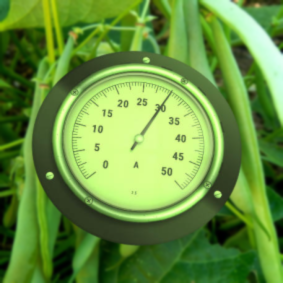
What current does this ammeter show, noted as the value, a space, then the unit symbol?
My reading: 30 A
